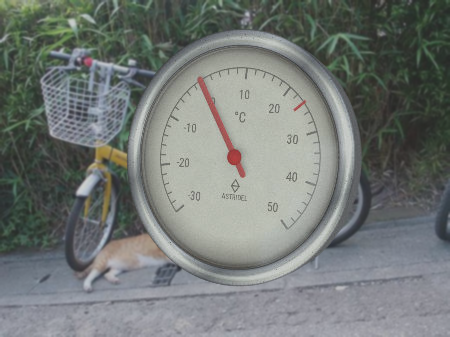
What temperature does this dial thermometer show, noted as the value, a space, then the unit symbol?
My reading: 0 °C
